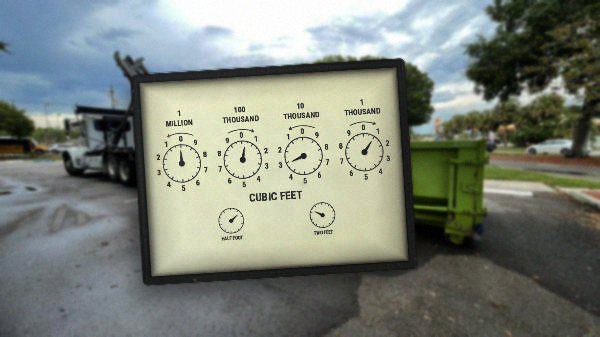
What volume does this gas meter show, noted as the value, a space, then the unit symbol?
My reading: 3100 ft³
